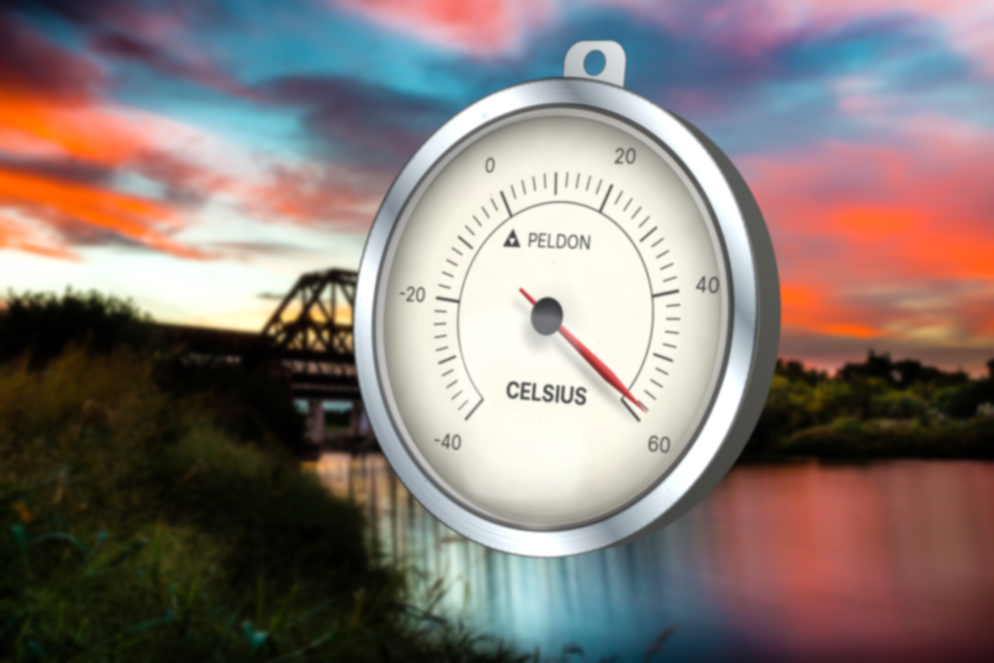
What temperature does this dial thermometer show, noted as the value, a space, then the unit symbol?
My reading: 58 °C
